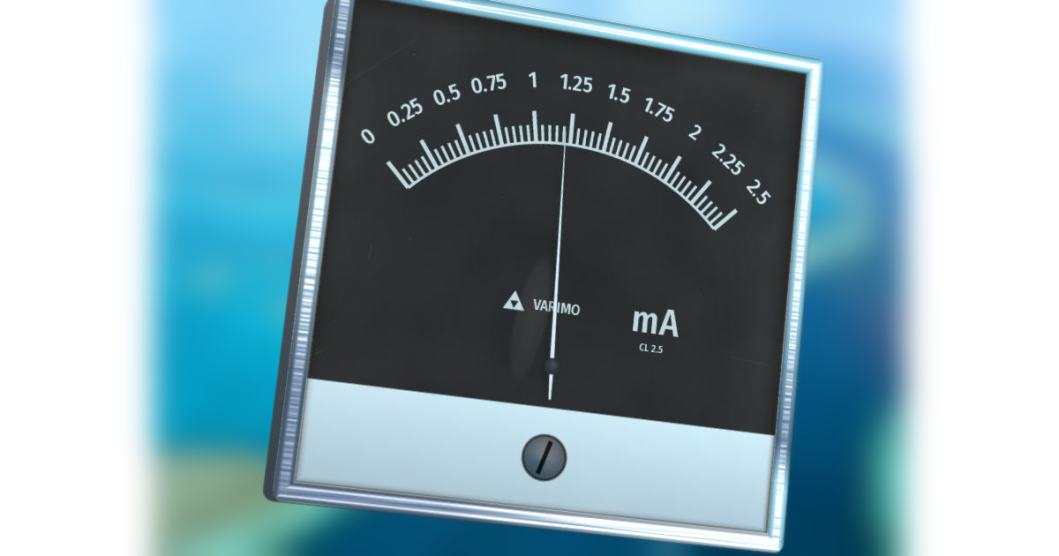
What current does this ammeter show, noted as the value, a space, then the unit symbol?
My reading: 1.2 mA
